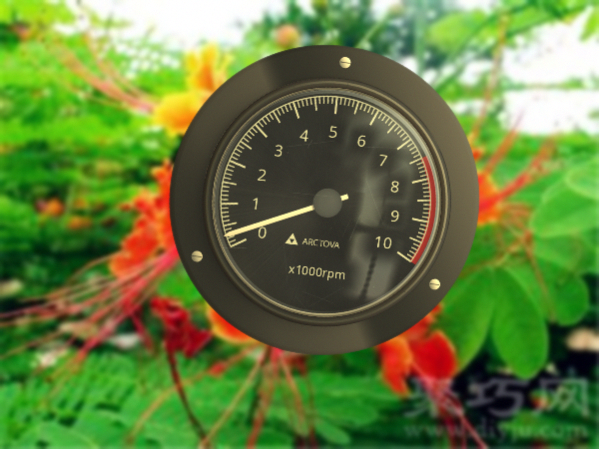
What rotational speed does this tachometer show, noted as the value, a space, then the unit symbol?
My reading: 300 rpm
